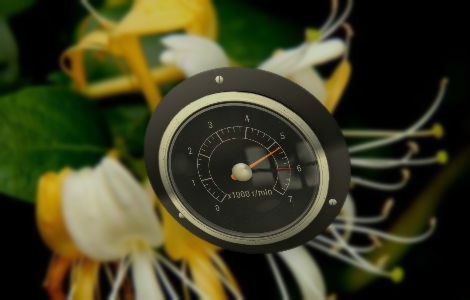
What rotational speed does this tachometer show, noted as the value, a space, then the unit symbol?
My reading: 5200 rpm
